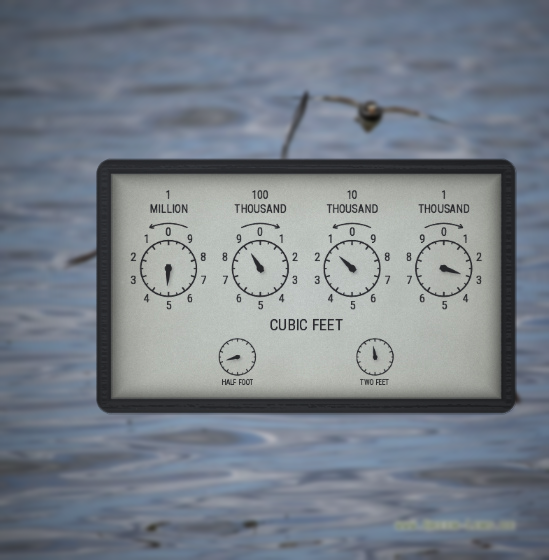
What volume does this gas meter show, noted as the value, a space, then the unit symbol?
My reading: 491300 ft³
